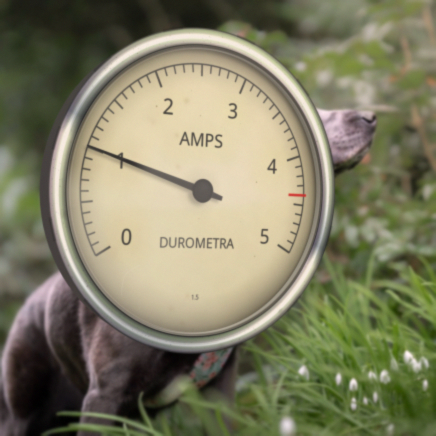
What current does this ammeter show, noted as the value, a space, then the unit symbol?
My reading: 1 A
